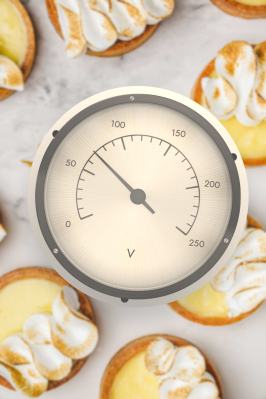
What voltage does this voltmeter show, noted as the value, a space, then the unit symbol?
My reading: 70 V
